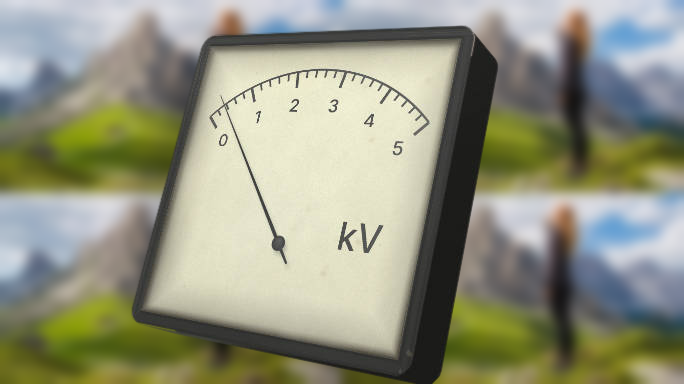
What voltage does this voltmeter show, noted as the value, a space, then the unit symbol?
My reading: 0.4 kV
